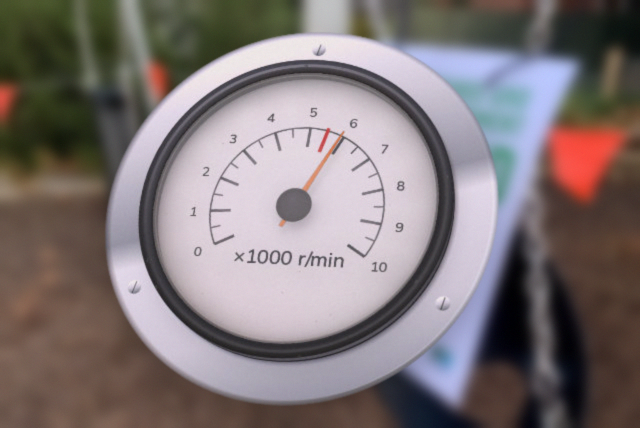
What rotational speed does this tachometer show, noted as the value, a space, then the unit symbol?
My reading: 6000 rpm
